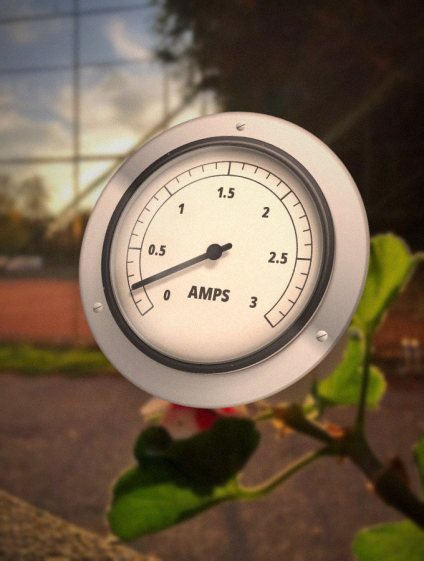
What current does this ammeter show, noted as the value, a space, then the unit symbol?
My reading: 0.2 A
